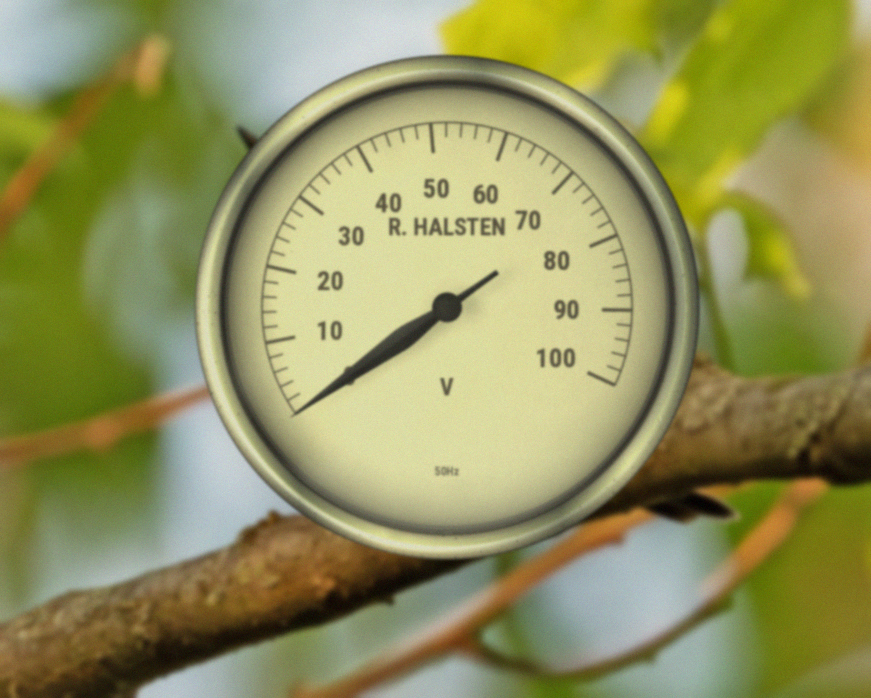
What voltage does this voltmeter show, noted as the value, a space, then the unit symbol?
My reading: 0 V
